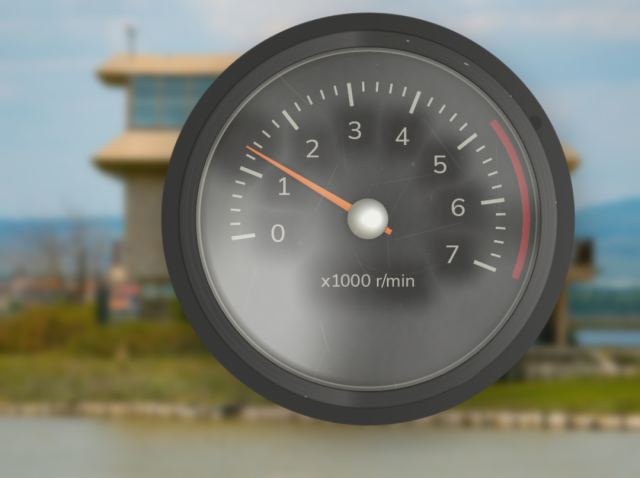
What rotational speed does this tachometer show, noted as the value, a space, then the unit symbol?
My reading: 1300 rpm
